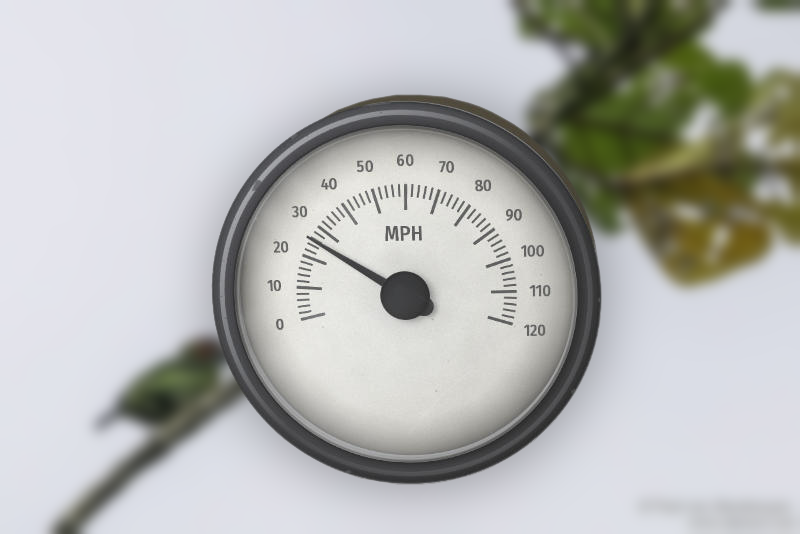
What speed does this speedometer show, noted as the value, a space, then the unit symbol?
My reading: 26 mph
